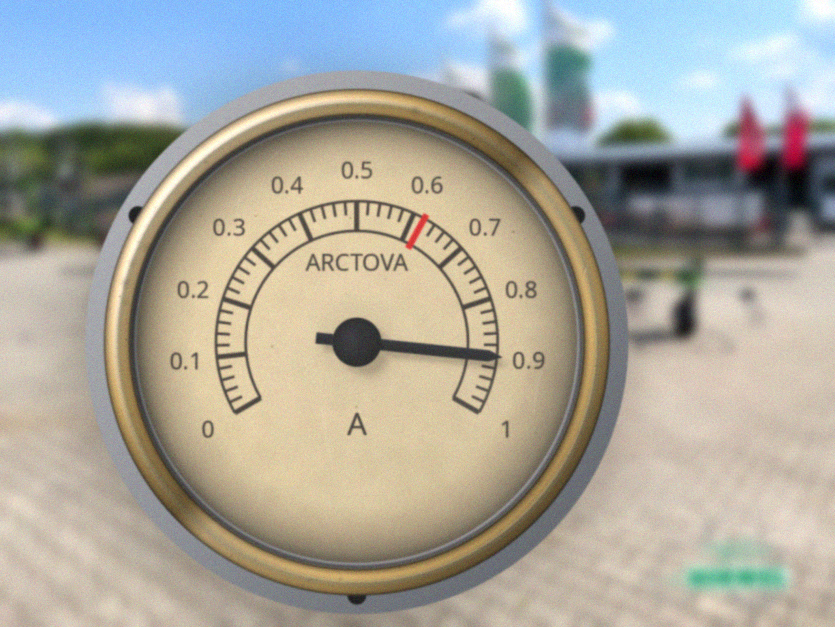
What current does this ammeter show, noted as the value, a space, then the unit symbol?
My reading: 0.9 A
